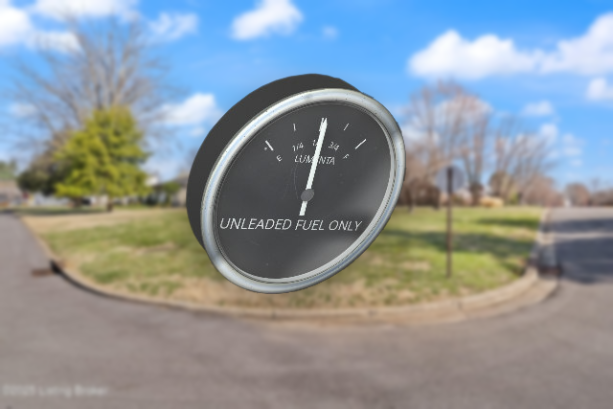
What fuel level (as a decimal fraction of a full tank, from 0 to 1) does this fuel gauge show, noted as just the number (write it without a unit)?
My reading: 0.5
